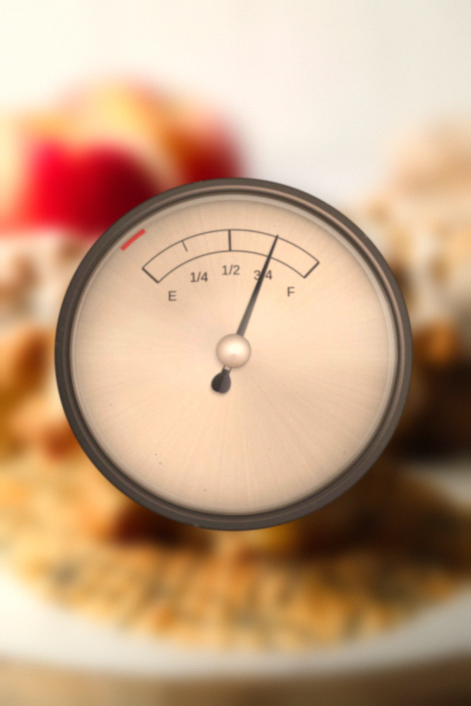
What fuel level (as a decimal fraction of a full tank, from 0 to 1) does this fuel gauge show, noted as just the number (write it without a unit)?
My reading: 0.75
